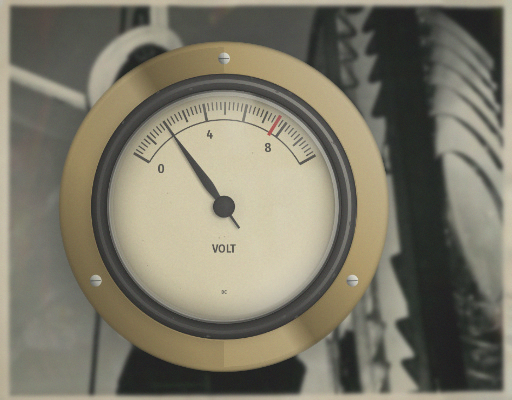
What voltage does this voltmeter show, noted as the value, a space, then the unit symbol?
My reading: 2 V
